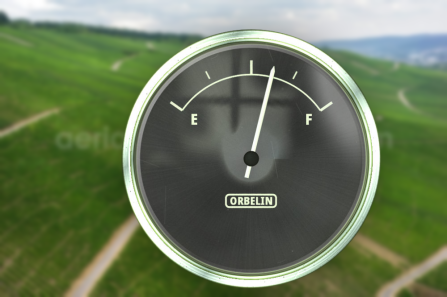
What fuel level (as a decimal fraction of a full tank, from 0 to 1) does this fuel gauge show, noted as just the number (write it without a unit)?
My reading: 0.625
